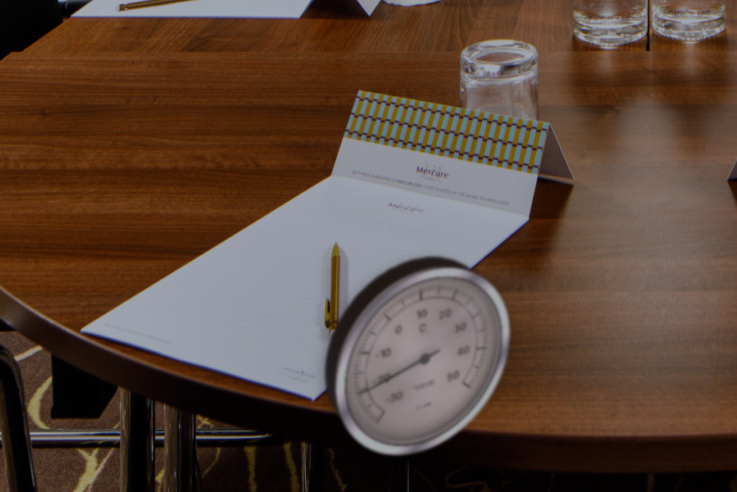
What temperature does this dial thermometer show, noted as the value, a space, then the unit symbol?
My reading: -20 °C
